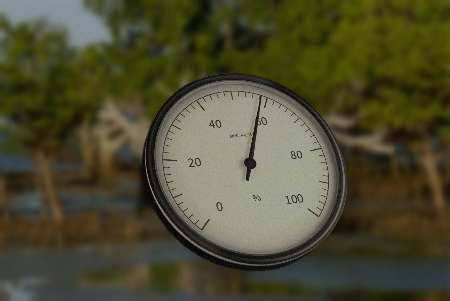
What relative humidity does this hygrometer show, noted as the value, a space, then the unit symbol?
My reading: 58 %
